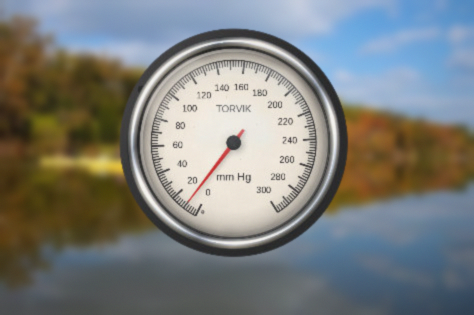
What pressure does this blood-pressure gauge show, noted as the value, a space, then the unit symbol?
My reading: 10 mmHg
